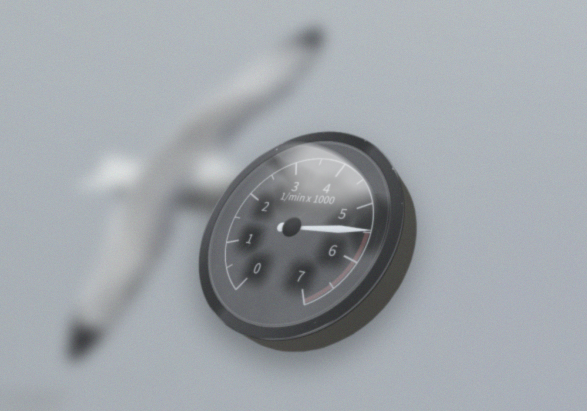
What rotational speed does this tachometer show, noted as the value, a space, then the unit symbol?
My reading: 5500 rpm
